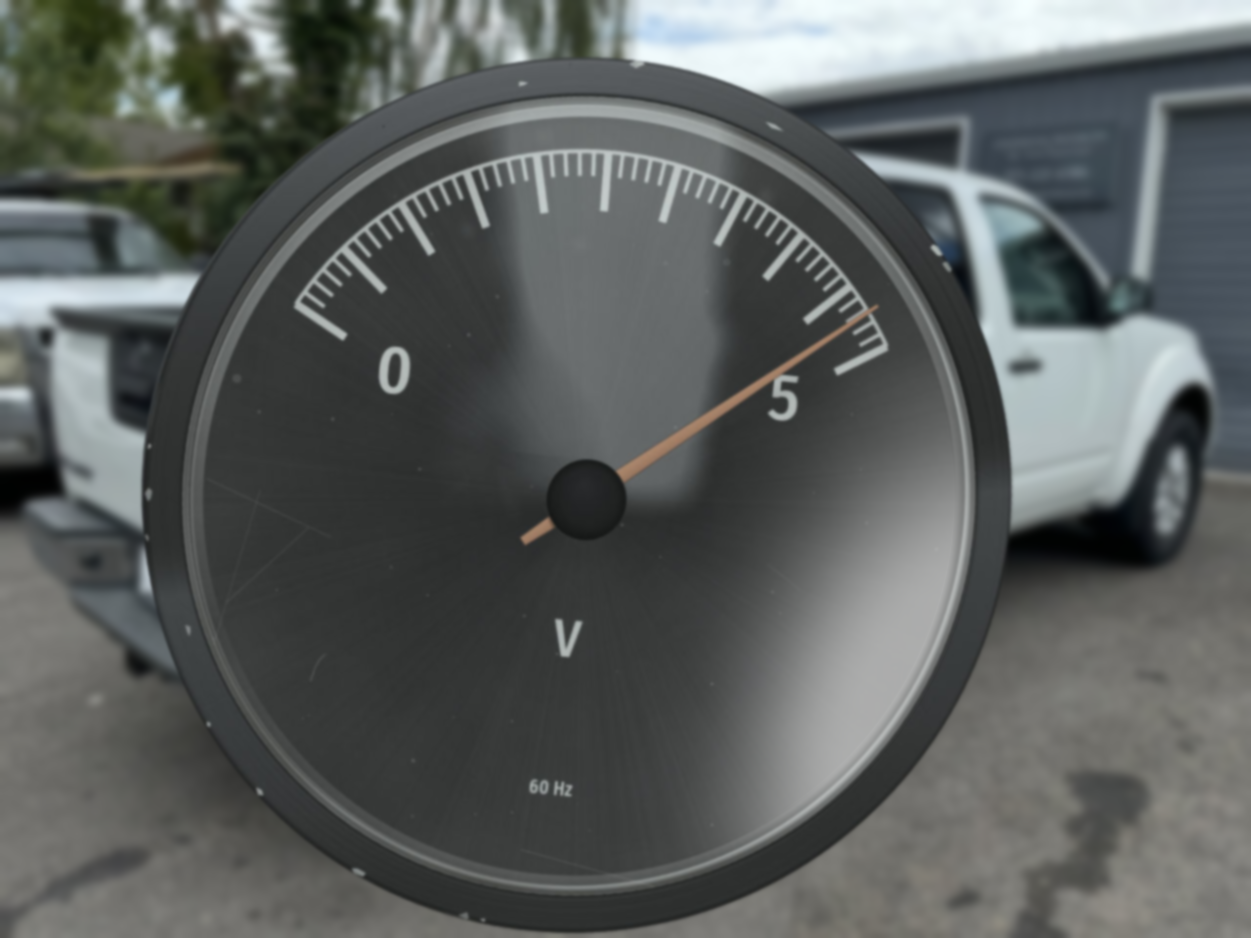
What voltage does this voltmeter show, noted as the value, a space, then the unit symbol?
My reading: 4.7 V
